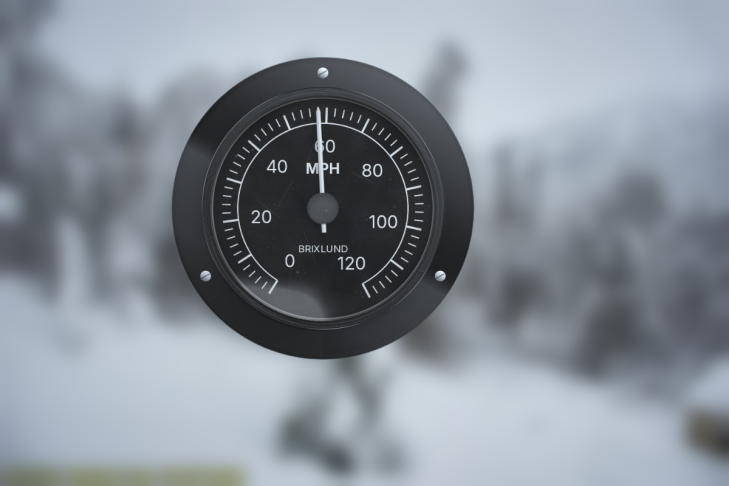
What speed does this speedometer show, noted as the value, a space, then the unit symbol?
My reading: 58 mph
